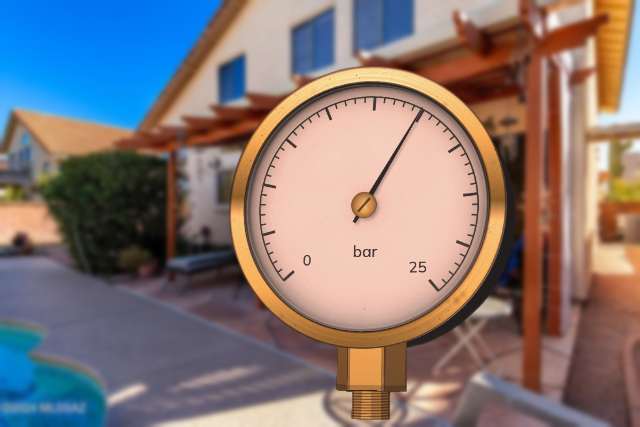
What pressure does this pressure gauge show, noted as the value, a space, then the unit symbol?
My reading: 15 bar
